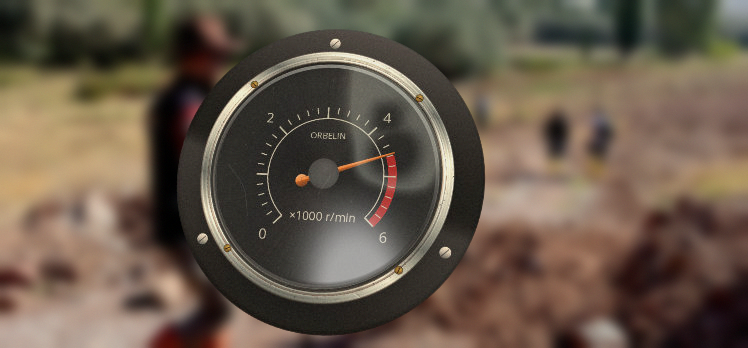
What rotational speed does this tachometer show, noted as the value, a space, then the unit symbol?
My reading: 4600 rpm
